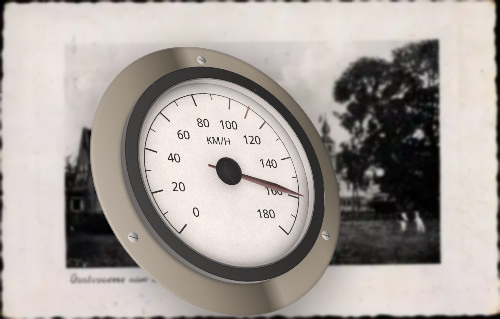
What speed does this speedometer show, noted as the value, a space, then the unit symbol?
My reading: 160 km/h
